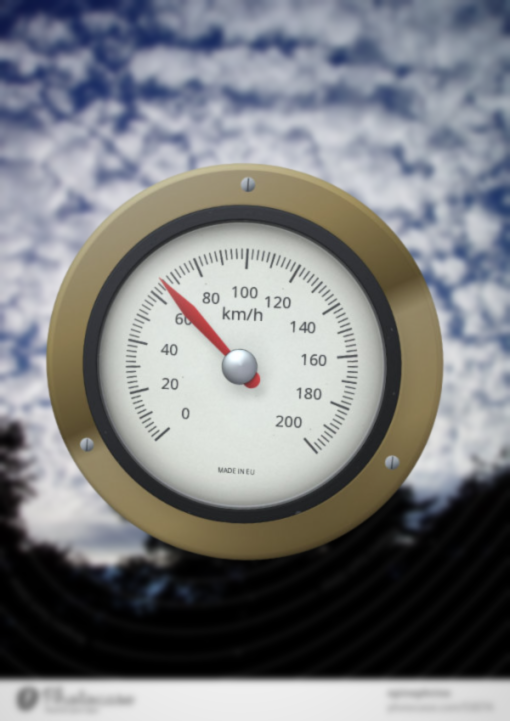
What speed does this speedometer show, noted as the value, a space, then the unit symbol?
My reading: 66 km/h
